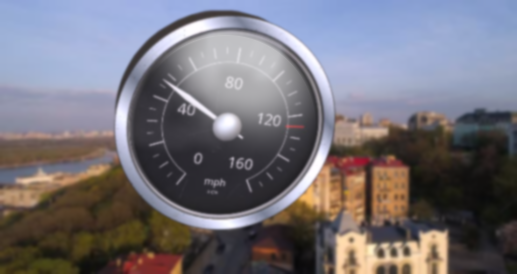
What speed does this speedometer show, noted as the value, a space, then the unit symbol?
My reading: 47.5 mph
